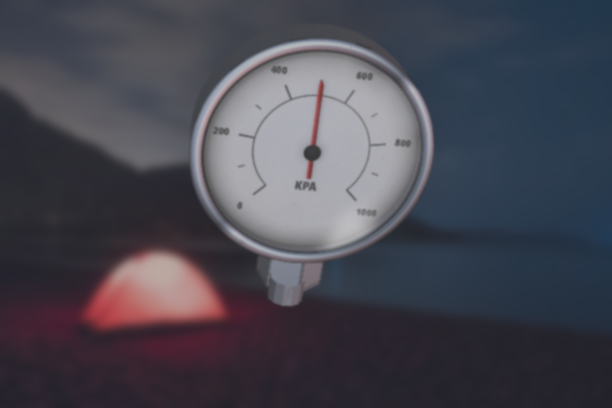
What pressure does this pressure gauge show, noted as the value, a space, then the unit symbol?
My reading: 500 kPa
